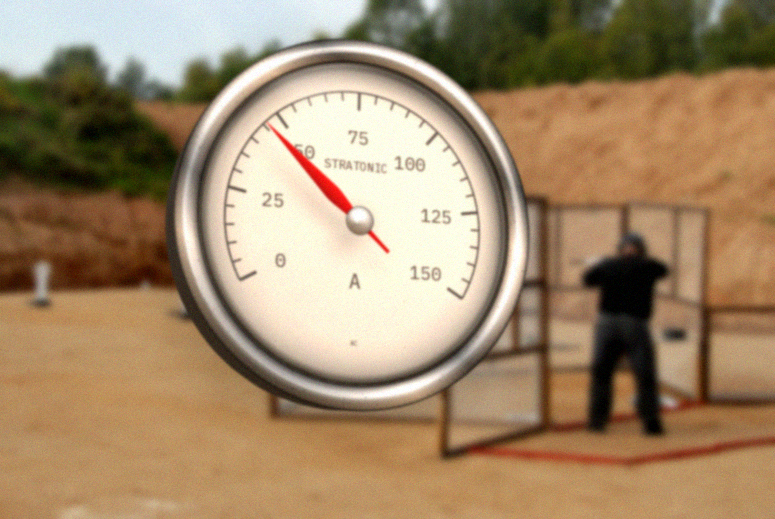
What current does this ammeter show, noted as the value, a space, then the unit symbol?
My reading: 45 A
